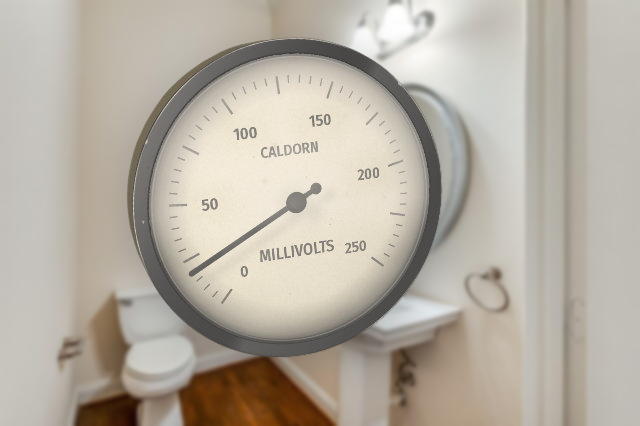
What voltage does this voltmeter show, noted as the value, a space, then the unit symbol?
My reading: 20 mV
